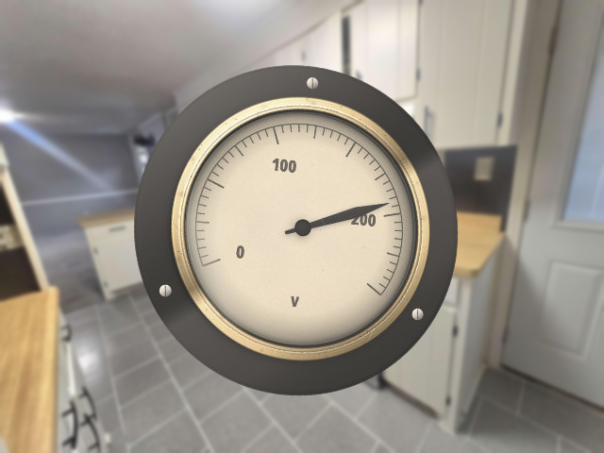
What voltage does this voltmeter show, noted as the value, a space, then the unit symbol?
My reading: 192.5 V
